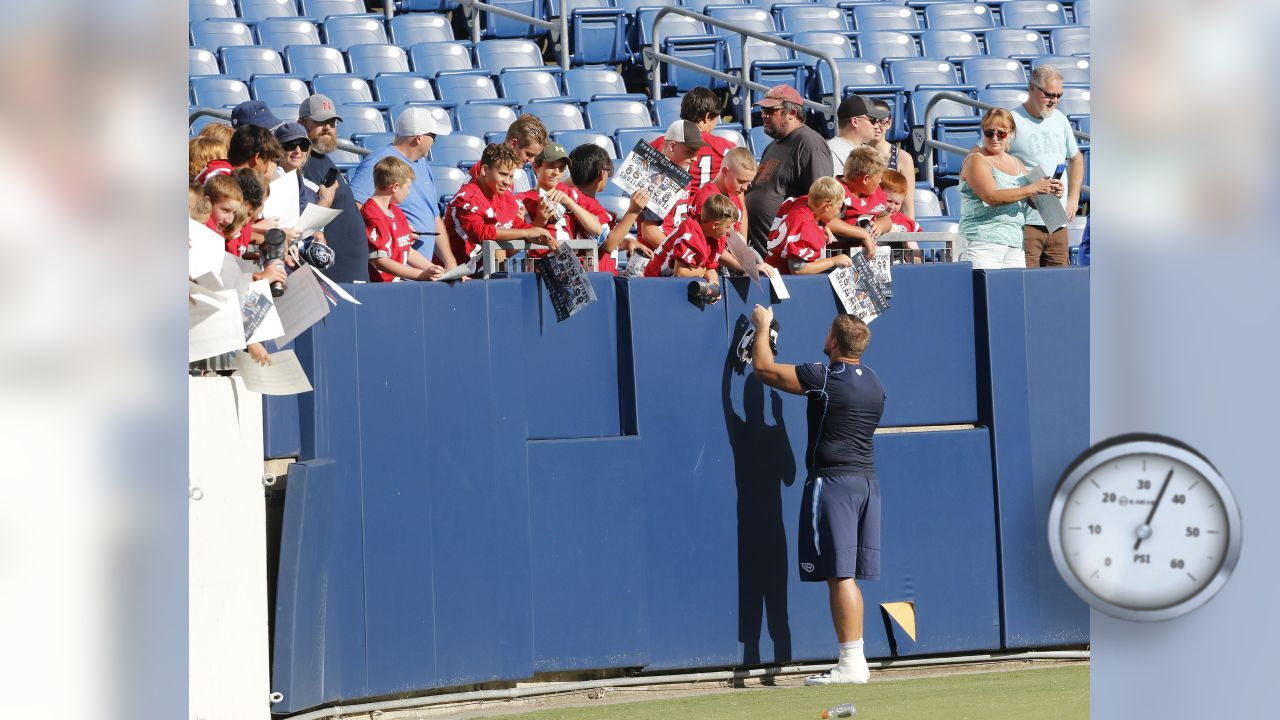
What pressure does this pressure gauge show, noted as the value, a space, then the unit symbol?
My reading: 35 psi
